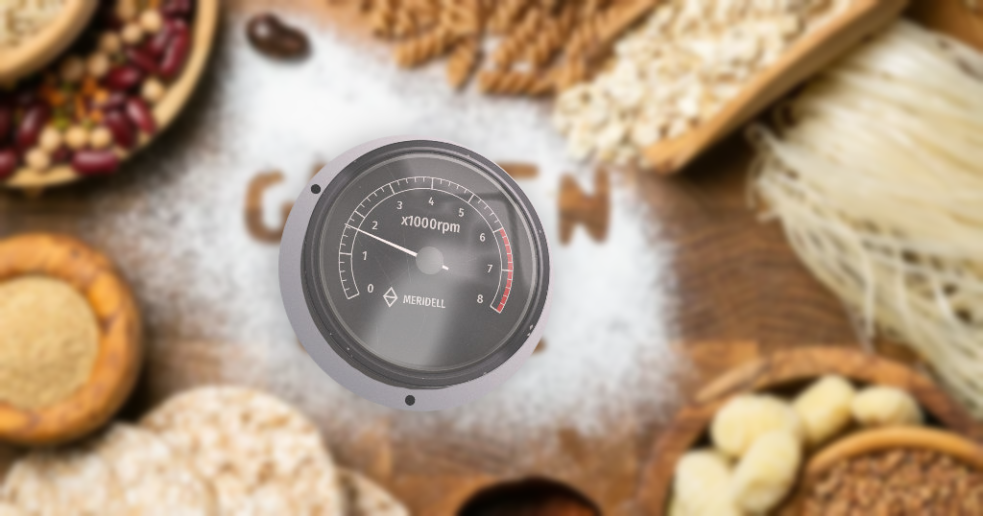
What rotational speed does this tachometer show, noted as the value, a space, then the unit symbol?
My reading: 1600 rpm
